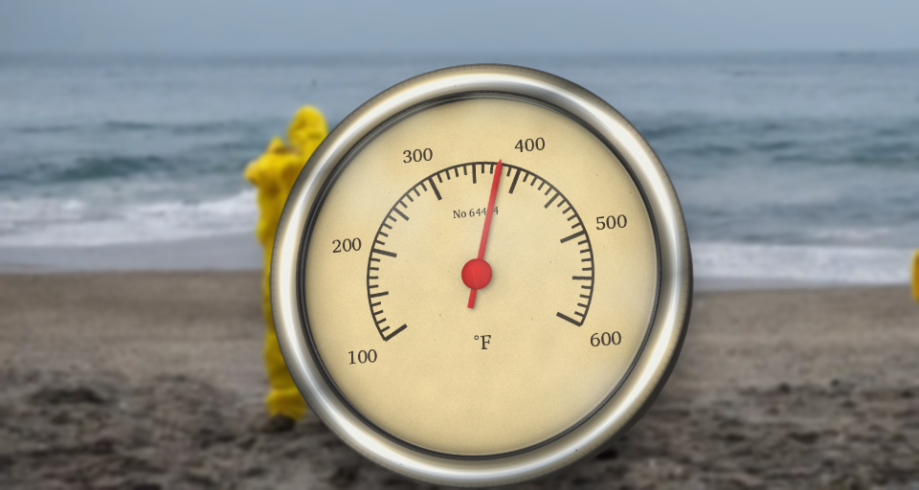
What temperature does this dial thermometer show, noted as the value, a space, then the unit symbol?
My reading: 380 °F
